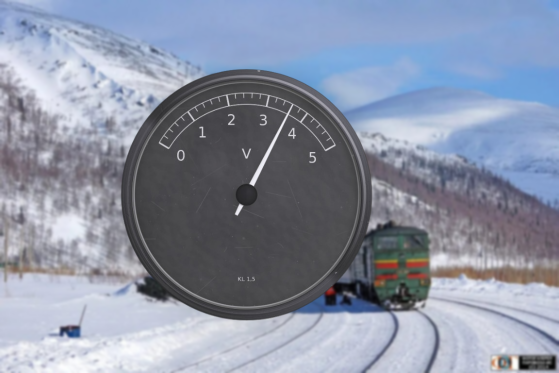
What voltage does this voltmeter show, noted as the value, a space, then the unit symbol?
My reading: 3.6 V
